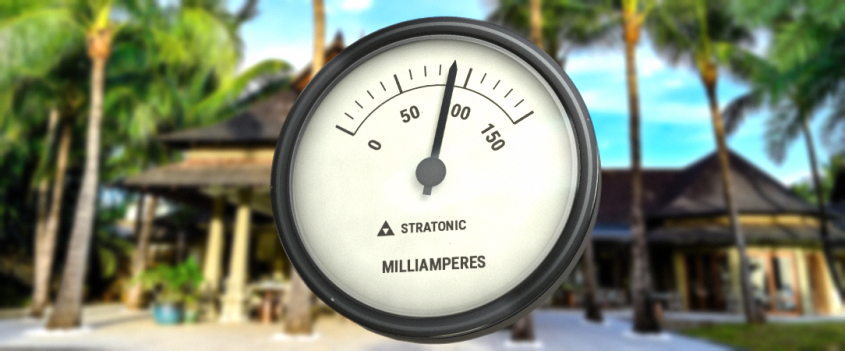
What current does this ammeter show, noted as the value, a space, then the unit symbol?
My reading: 90 mA
